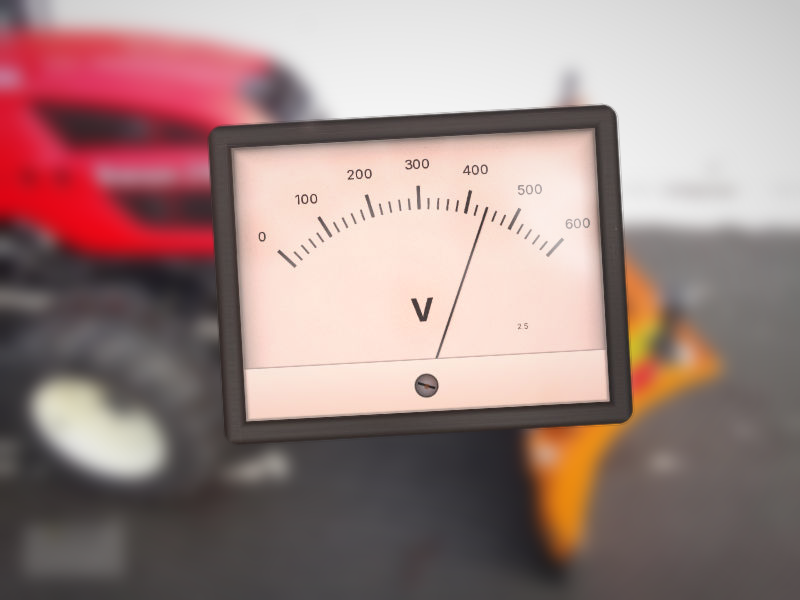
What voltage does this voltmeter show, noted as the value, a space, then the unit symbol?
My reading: 440 V
